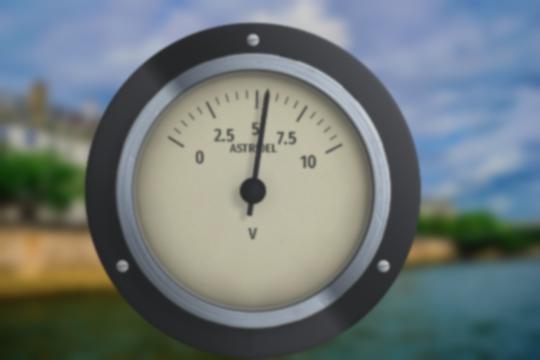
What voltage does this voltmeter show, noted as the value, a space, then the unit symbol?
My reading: 5.5 V
